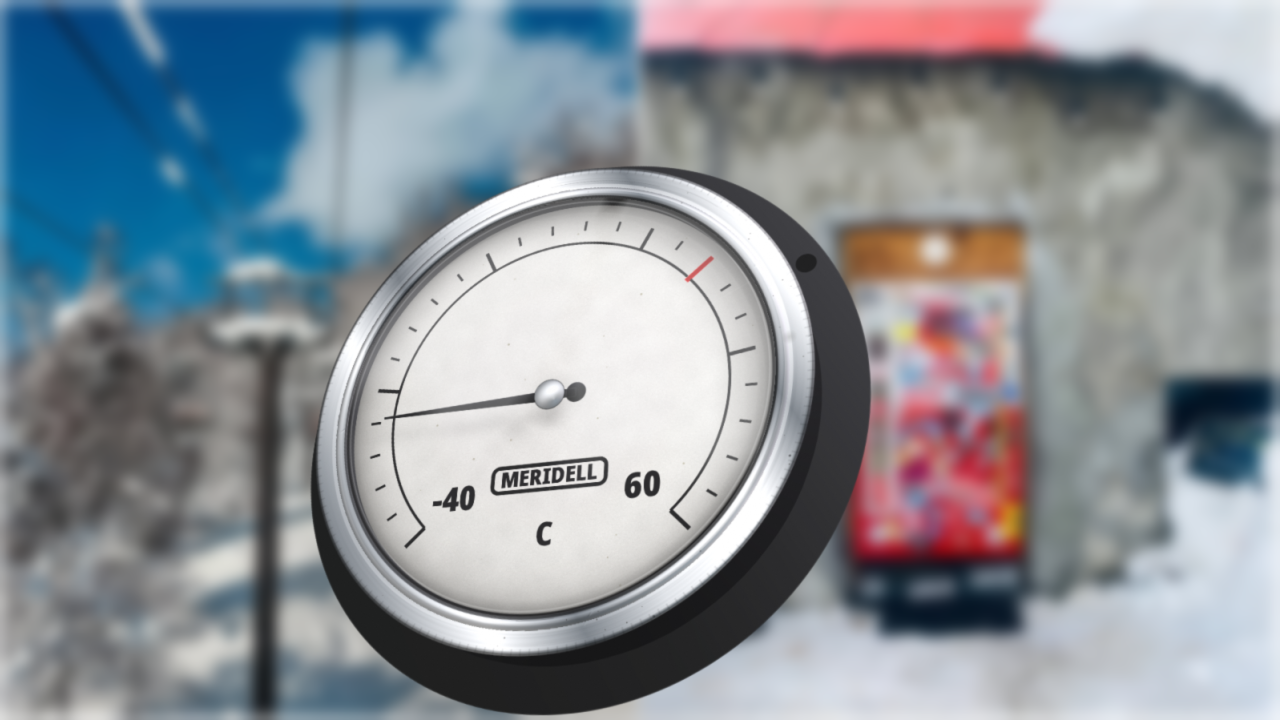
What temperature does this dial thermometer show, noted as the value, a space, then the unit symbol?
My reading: -24 °C
